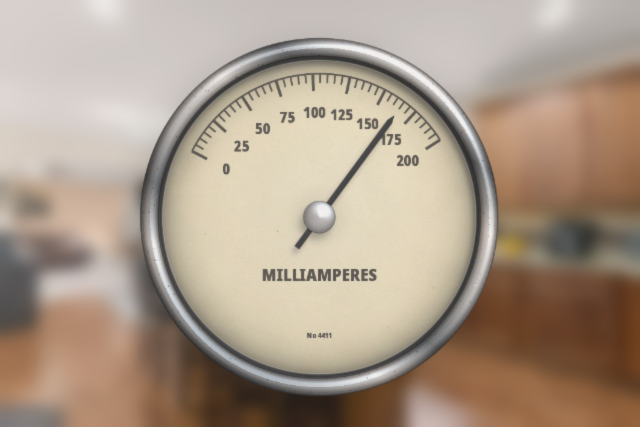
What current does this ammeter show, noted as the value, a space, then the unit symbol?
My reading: 165 mA
